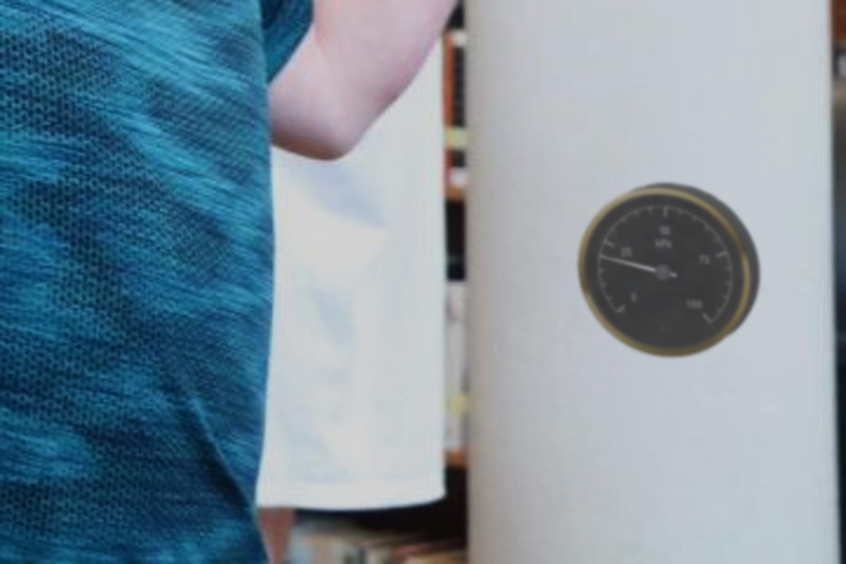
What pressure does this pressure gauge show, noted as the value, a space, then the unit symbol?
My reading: 20 kPa
